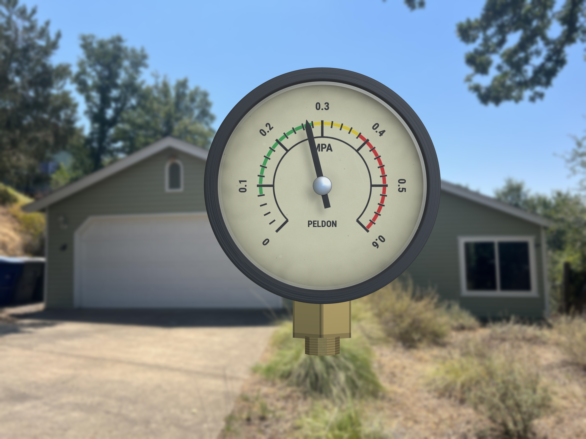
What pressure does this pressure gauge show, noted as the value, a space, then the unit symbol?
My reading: 0.27 MPa
